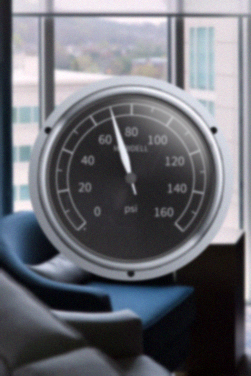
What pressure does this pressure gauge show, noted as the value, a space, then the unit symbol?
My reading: 70 psi
